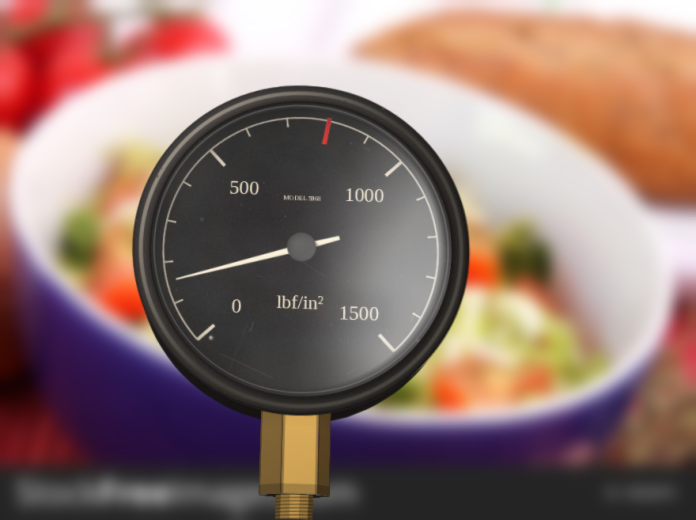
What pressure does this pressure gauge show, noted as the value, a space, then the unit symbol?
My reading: 150 psi
